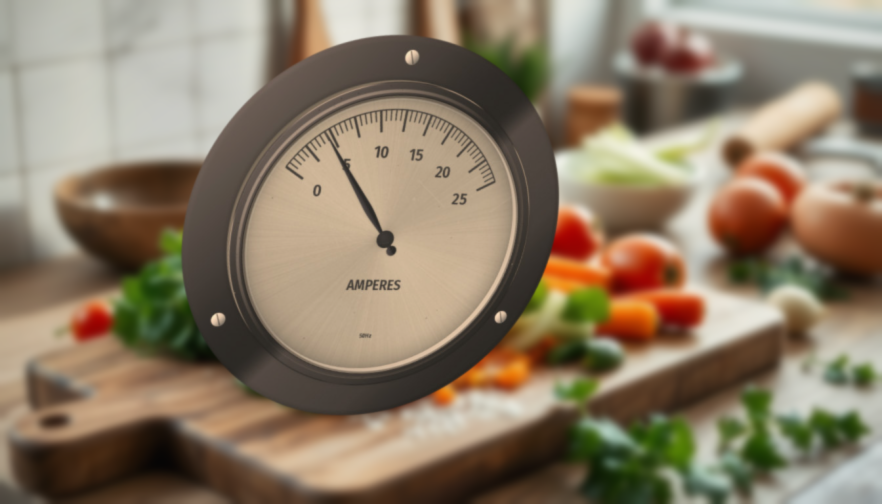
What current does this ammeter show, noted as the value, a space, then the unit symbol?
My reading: 4.5 A
